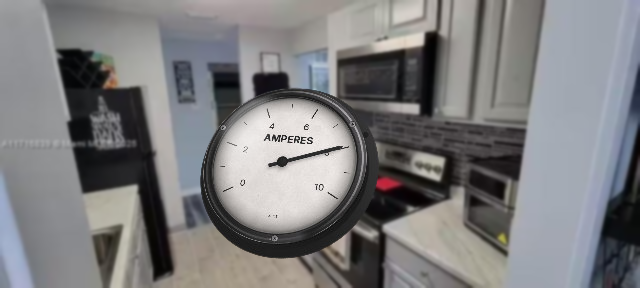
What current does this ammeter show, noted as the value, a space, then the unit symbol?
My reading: 8 A
